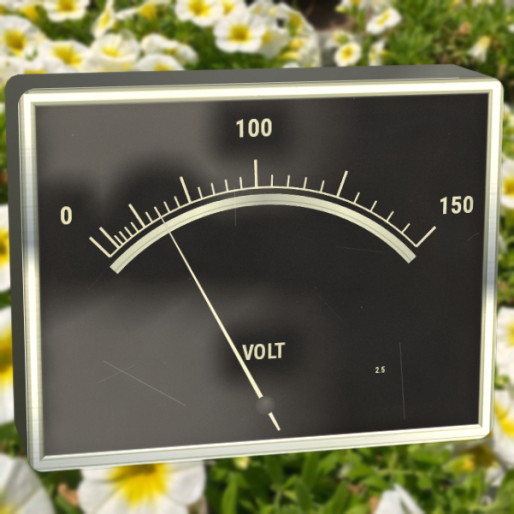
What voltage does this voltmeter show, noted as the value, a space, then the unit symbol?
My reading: 60 V
